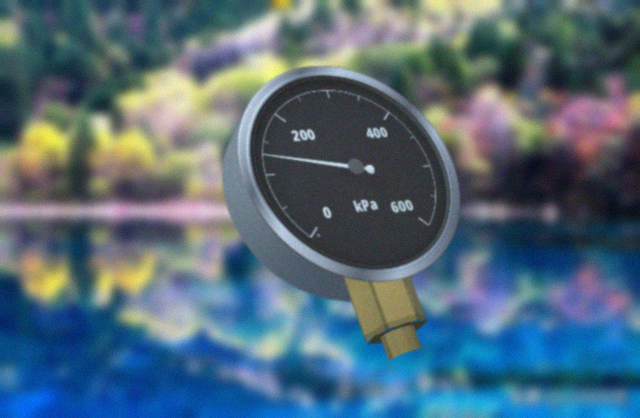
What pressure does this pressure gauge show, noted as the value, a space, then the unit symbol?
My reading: 125 kPa
